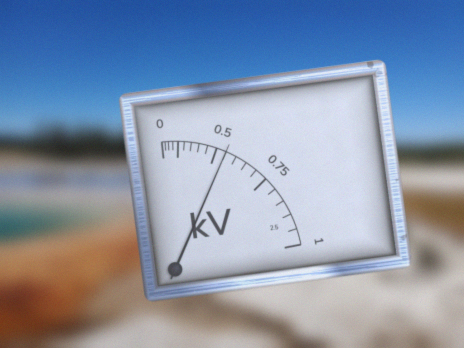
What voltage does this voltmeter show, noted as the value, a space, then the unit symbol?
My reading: 0.55 kV
